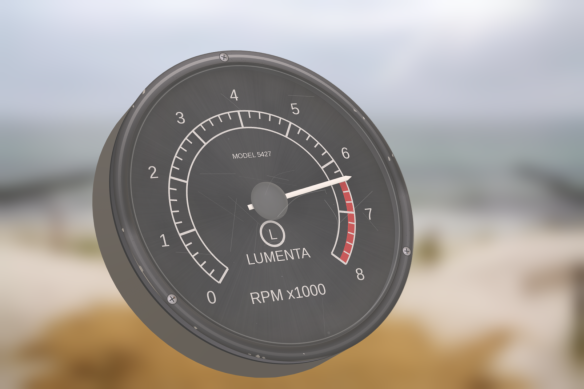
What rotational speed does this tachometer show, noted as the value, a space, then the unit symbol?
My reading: 6400 rpm
